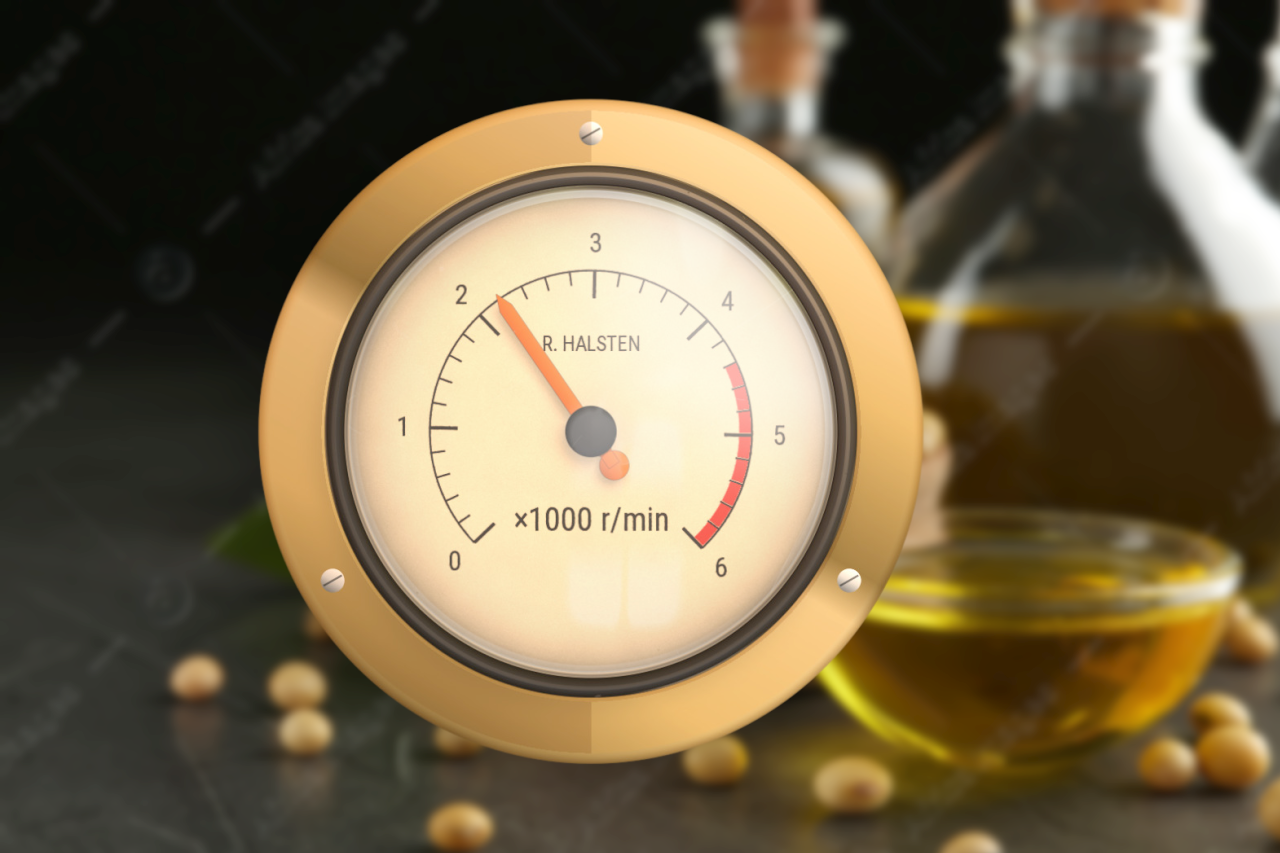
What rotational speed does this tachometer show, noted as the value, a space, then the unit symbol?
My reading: 2200 rpm
